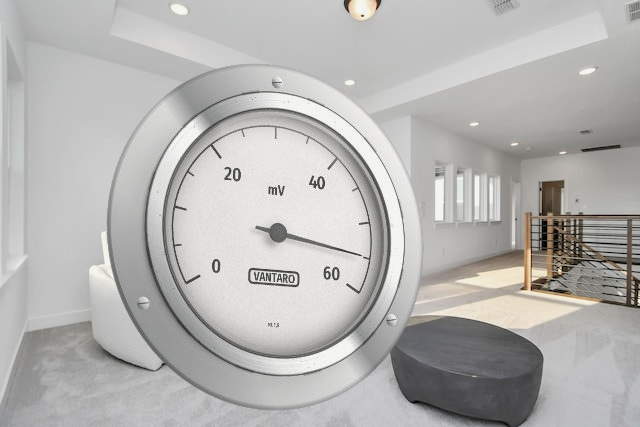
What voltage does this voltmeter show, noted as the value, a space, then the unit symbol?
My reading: 55 mV
